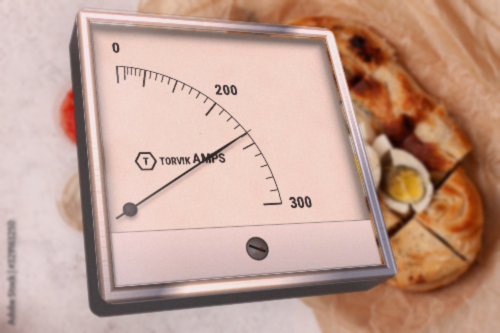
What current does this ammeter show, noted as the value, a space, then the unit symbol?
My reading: 240 A
